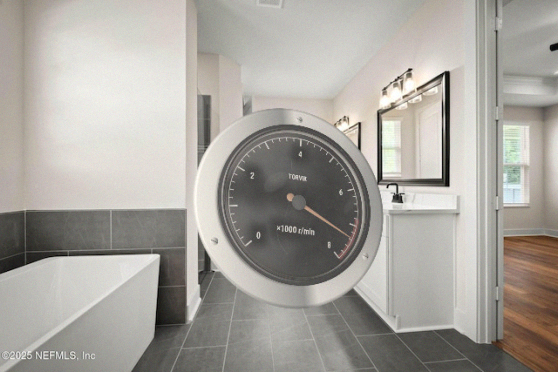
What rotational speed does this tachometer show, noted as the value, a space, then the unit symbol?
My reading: 7400 rpm
